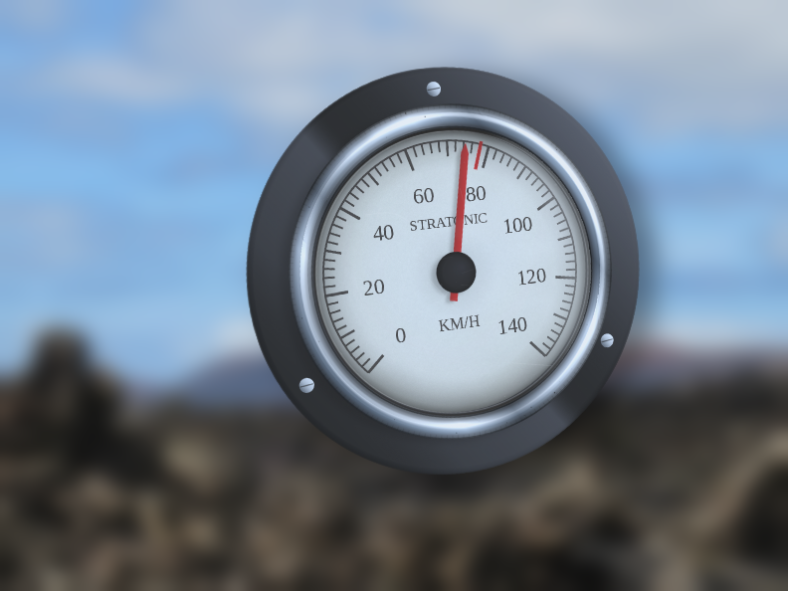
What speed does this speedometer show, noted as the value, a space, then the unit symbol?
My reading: 74 km/h
